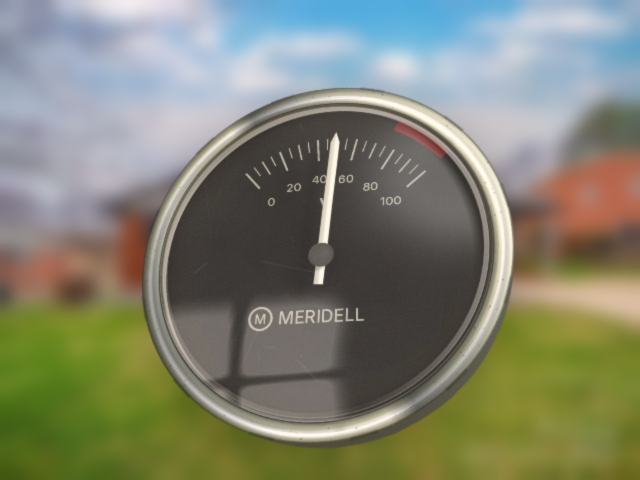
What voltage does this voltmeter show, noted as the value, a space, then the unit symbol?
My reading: 50 V
